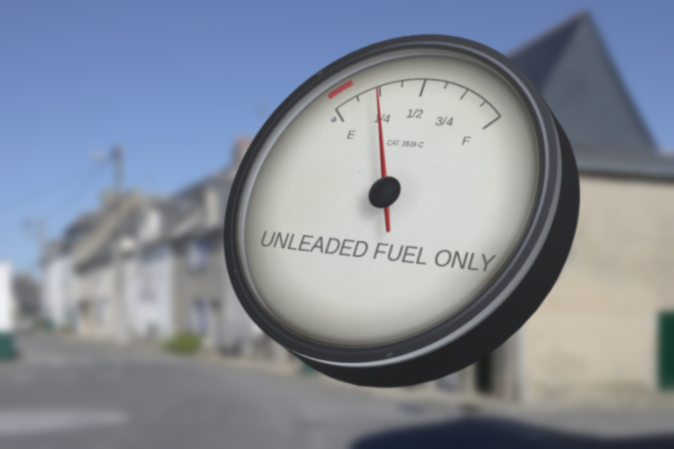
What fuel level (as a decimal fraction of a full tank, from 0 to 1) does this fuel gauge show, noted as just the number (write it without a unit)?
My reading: 0.25
